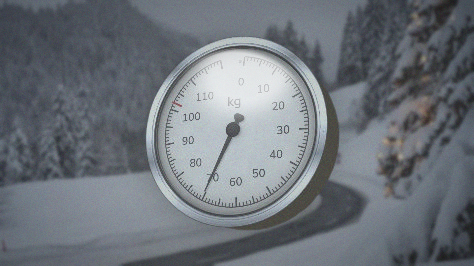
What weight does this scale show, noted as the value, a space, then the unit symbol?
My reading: 70 kg
